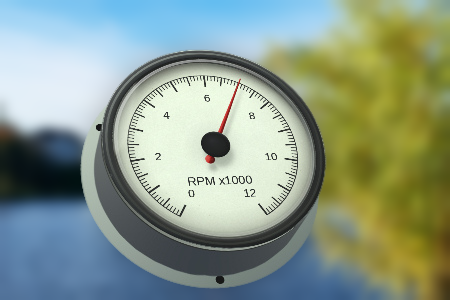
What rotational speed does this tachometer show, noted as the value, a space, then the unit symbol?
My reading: 7000 rpm
